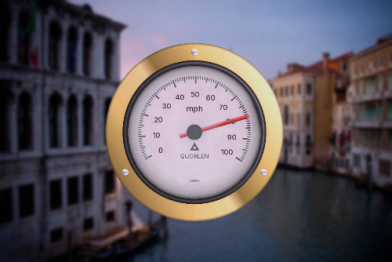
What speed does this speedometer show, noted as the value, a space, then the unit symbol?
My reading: 80 mph
